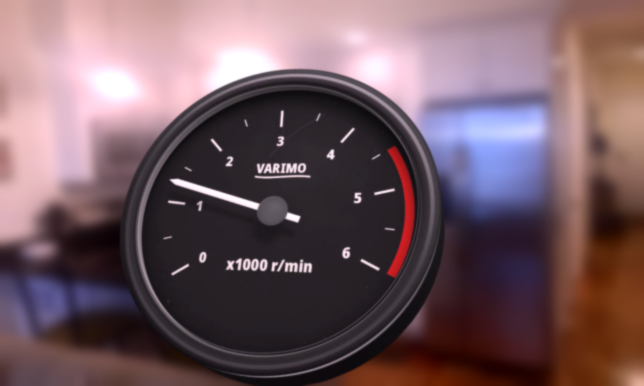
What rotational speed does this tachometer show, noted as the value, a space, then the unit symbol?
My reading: 1250 rpm
